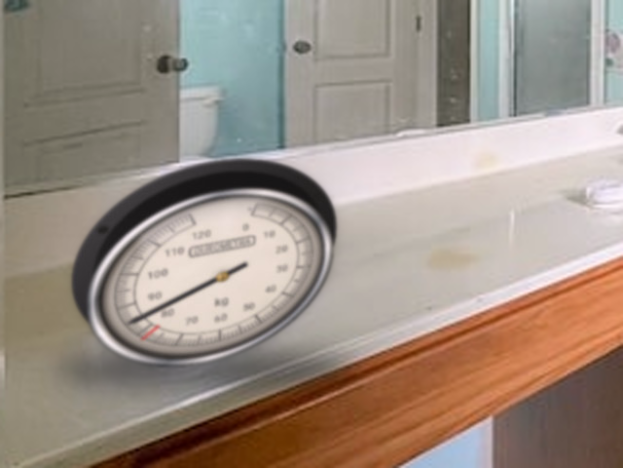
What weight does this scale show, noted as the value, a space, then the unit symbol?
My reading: 85 kg
